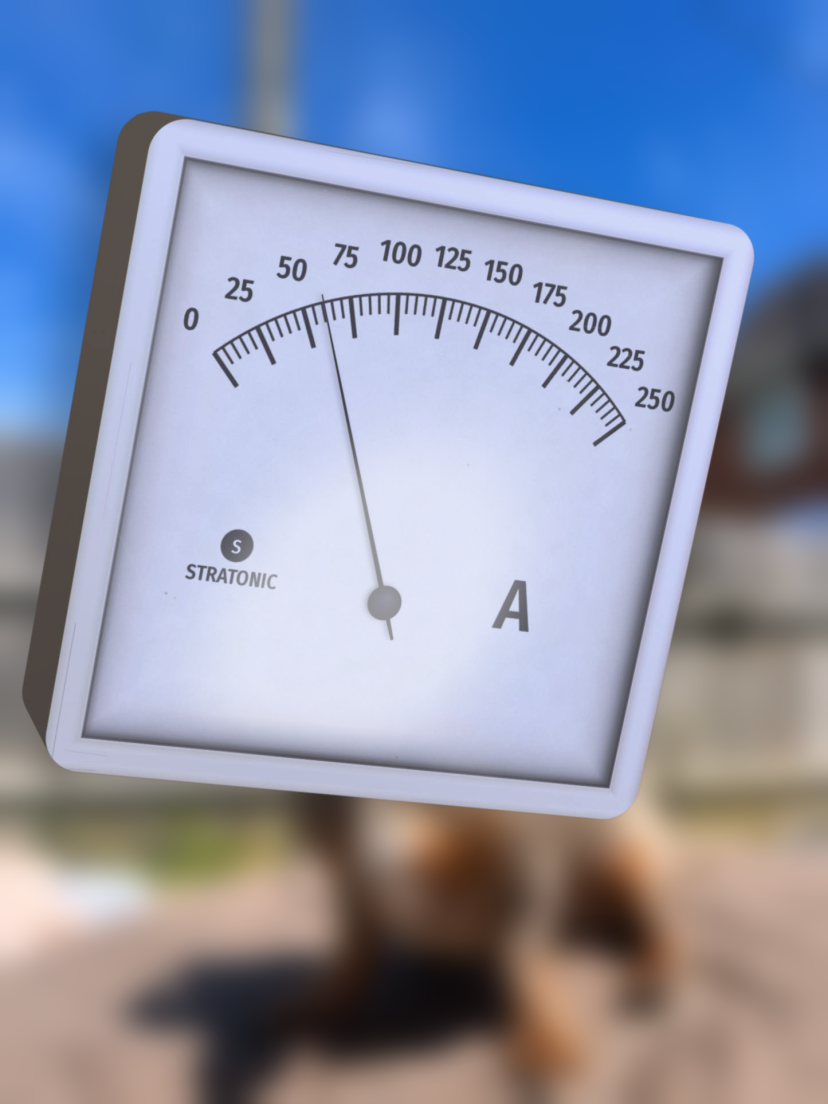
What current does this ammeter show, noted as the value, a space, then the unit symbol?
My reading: 60 A
